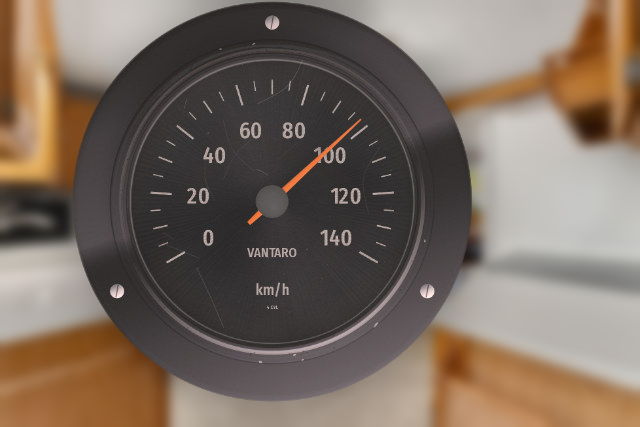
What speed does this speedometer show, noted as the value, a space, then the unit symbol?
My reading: 97.5 km/h
